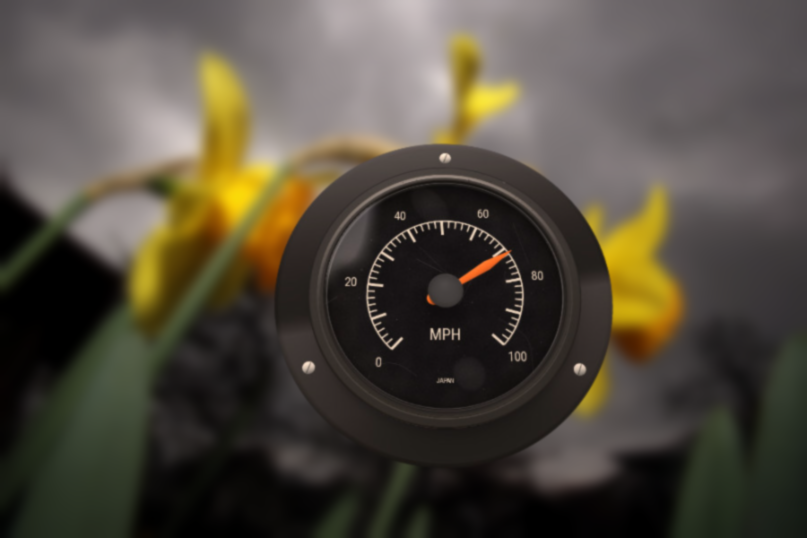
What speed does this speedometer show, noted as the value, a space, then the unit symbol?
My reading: 72 mph
